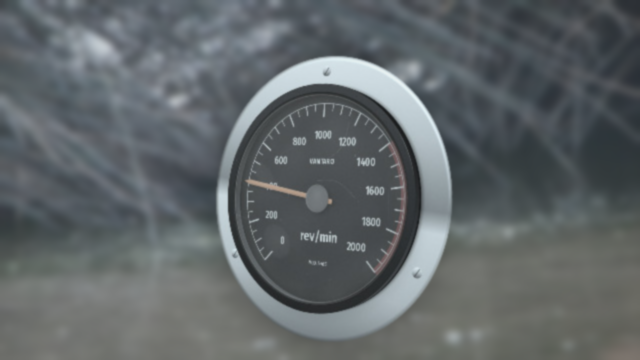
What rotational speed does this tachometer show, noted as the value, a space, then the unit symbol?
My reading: 400 rpm
